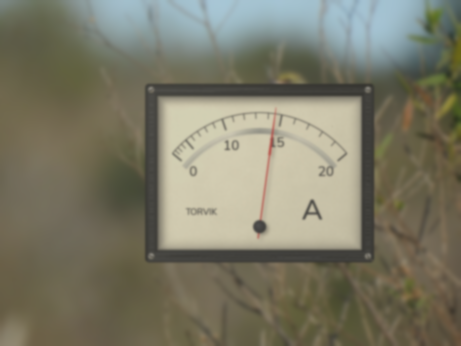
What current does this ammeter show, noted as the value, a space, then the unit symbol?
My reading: 14.5 A
